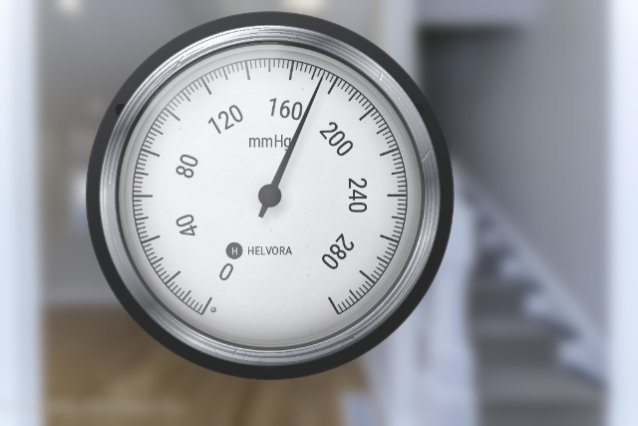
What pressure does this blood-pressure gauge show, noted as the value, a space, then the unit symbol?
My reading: 174 mmHg
